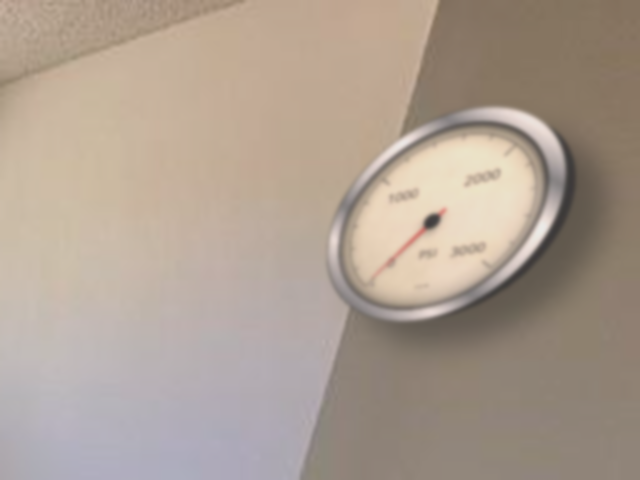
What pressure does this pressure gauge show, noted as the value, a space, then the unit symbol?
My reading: 0 psi
